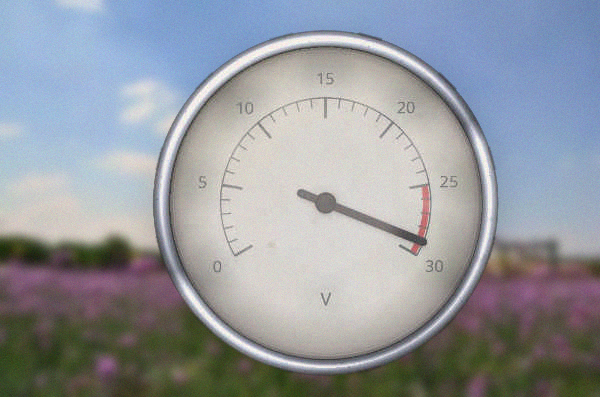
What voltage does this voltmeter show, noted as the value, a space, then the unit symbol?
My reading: 29 V
